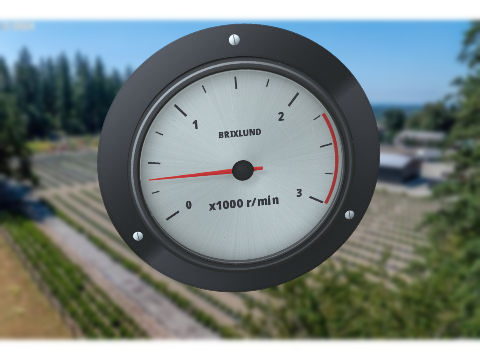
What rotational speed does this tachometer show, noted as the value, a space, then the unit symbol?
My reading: 375 rpm
